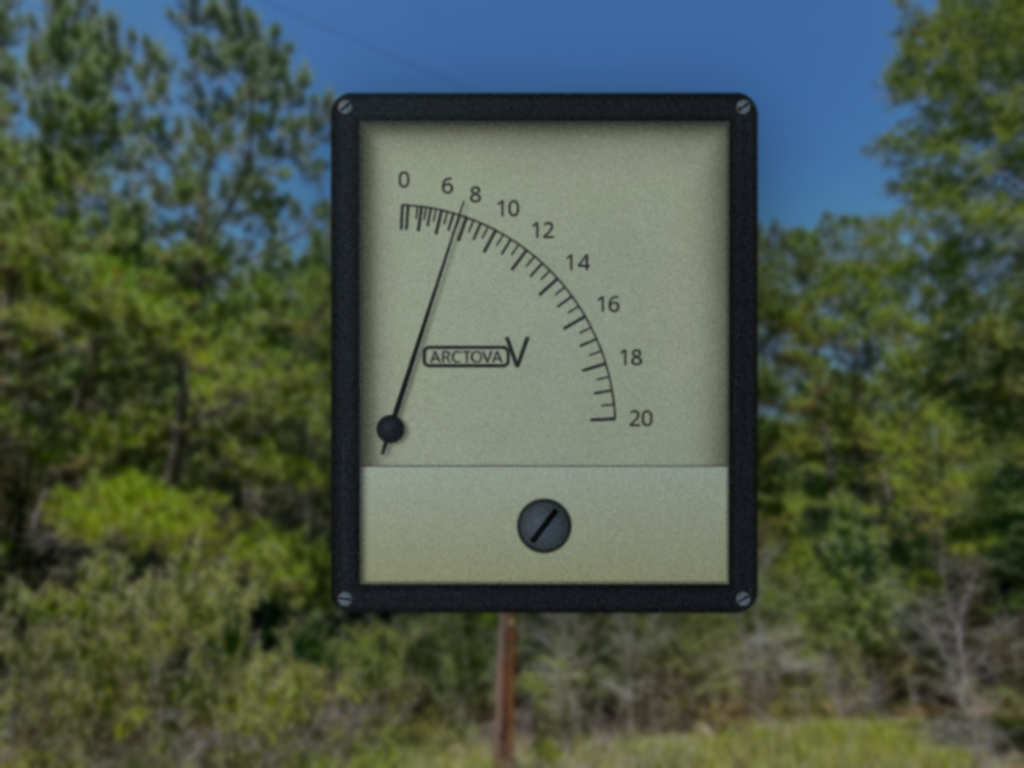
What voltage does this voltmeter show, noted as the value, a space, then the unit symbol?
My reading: 7.5 V
